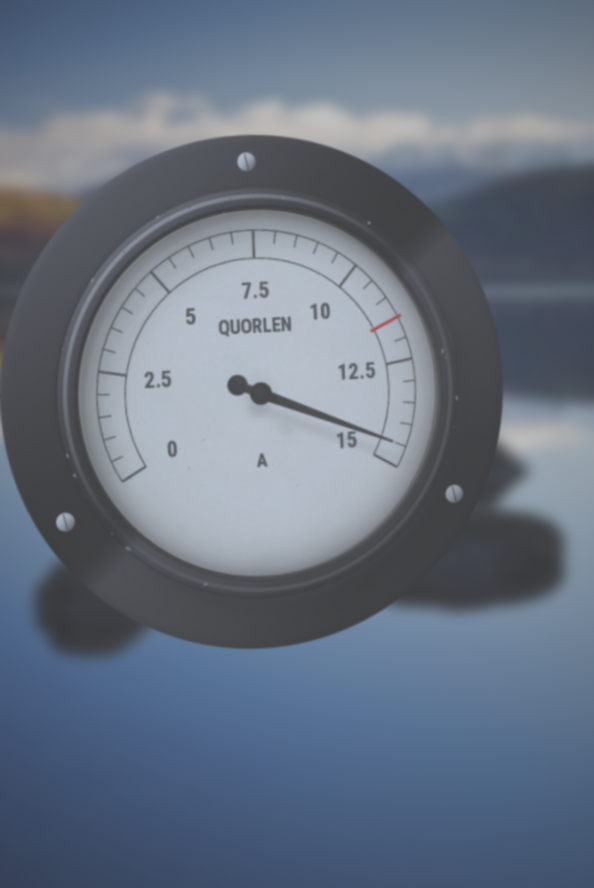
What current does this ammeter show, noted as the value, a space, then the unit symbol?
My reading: 14.5 A
